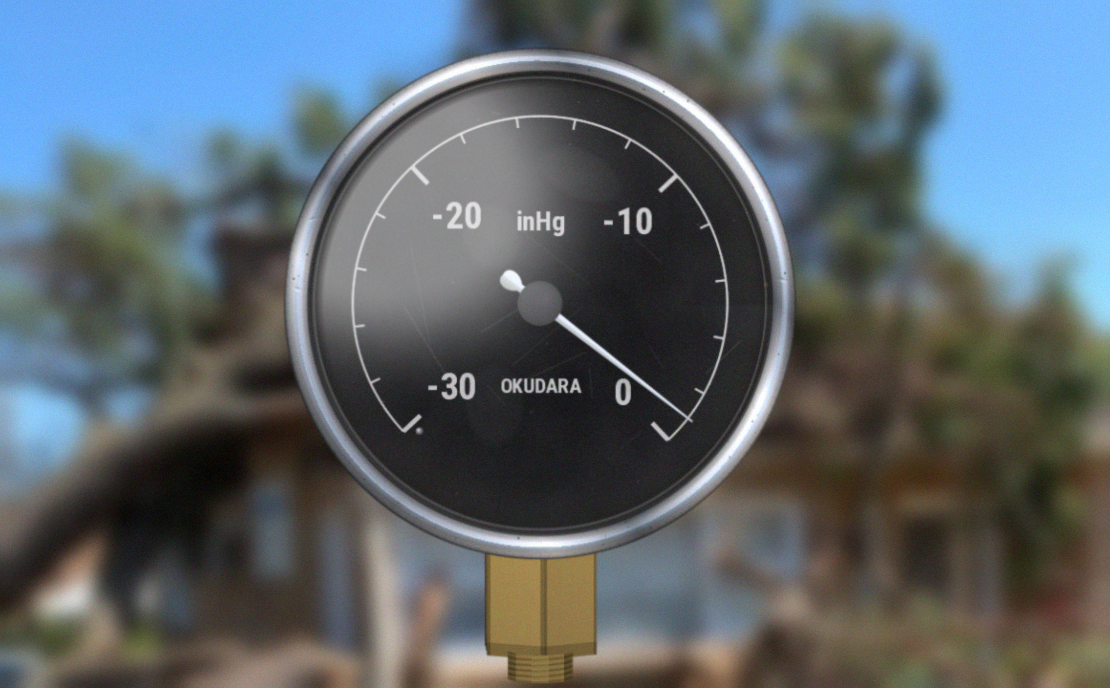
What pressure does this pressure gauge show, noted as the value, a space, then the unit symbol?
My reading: -1 inHg
